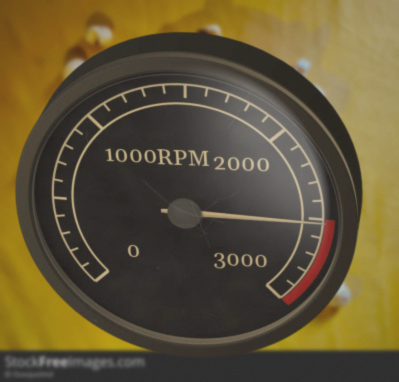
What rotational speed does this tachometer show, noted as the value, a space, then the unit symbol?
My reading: 2500 rpm
